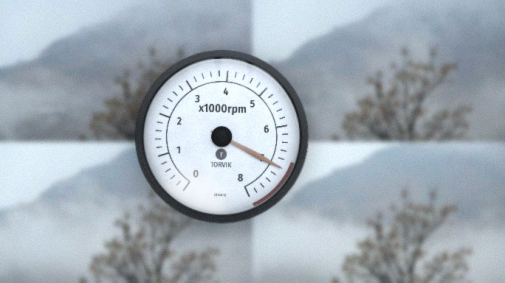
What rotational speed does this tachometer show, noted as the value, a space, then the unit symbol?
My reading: 7000 rpm
